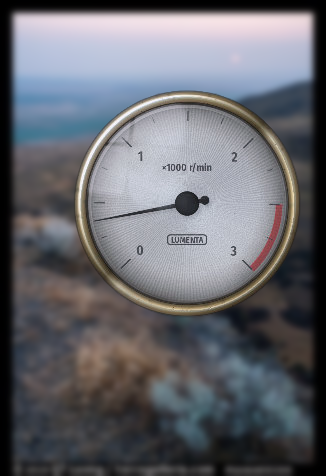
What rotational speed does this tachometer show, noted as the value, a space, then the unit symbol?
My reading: 375 rpm
